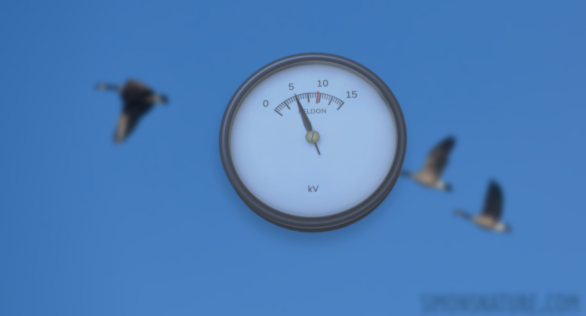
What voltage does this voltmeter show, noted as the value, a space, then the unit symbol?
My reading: 5 kV
